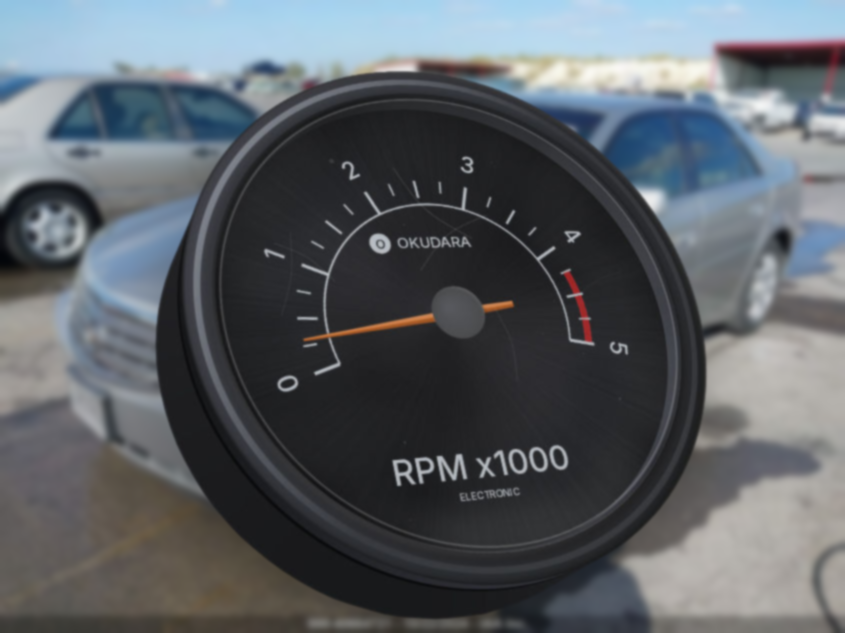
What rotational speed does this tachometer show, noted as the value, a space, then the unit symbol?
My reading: 250 rpm
